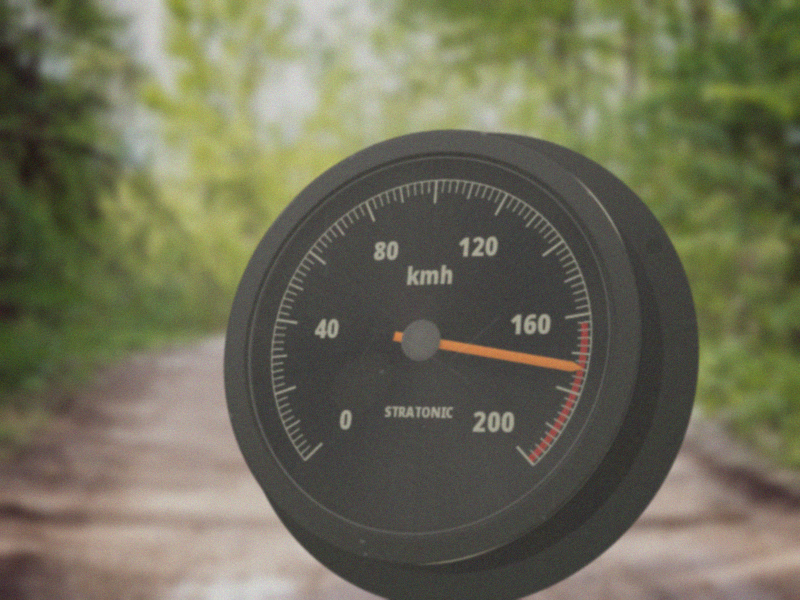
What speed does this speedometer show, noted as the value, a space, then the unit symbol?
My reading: 174 km/h
